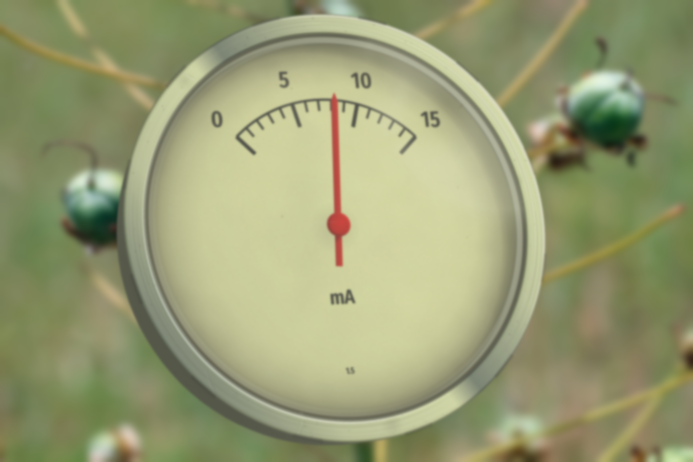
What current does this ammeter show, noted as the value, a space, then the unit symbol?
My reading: 8 mA
